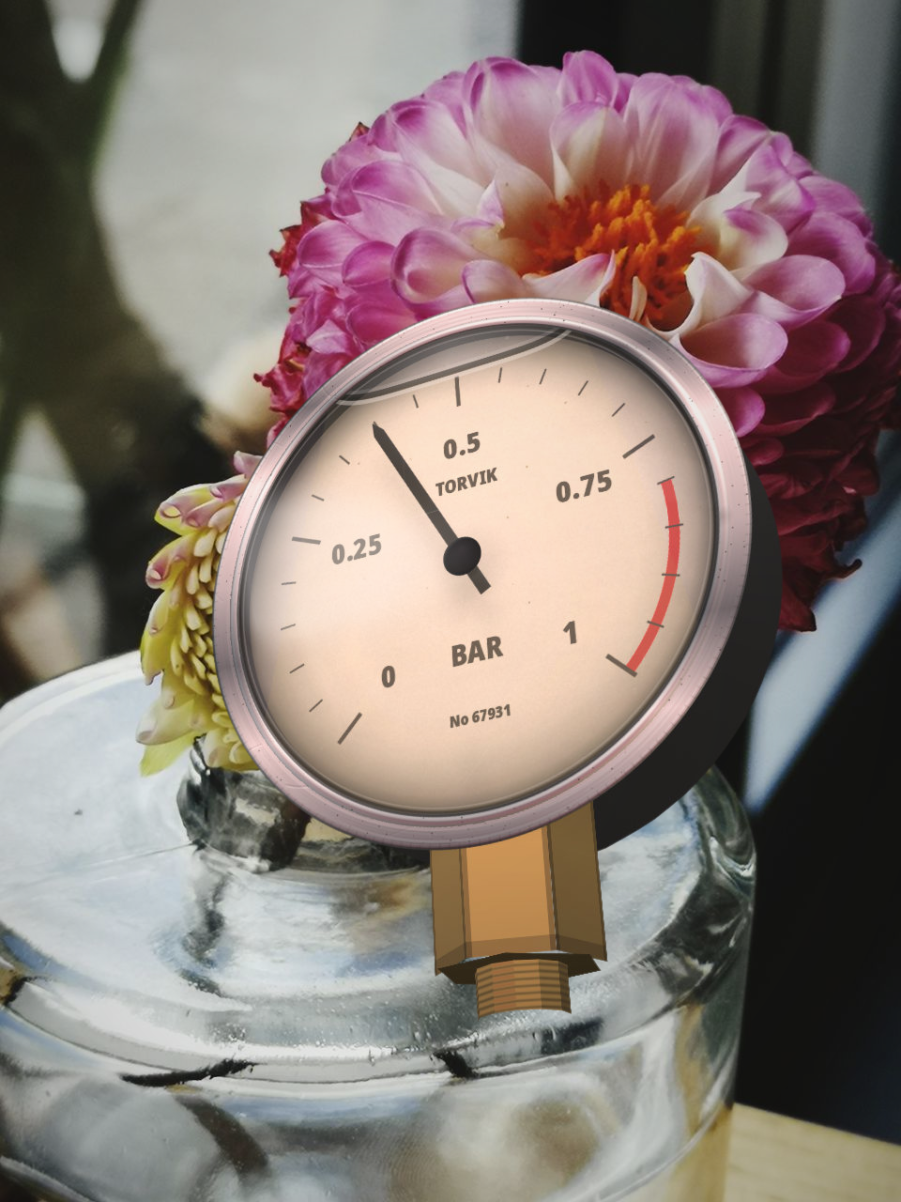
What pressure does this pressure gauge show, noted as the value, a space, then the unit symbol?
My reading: 0.4 bar
